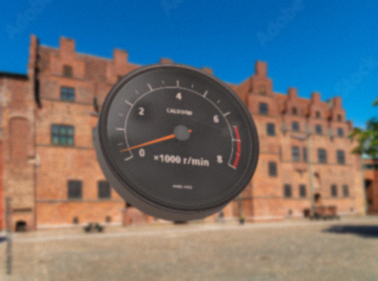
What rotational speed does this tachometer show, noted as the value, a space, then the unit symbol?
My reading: 250 rpm
